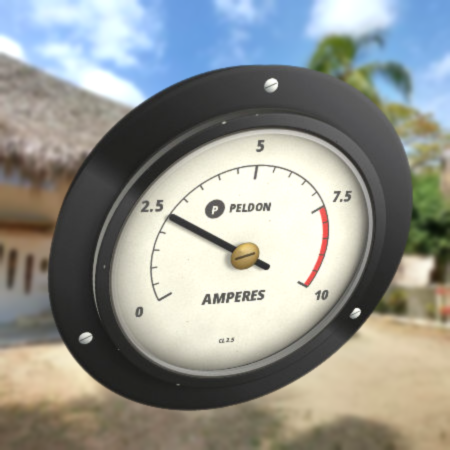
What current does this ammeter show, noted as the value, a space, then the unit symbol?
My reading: 2.5 A
